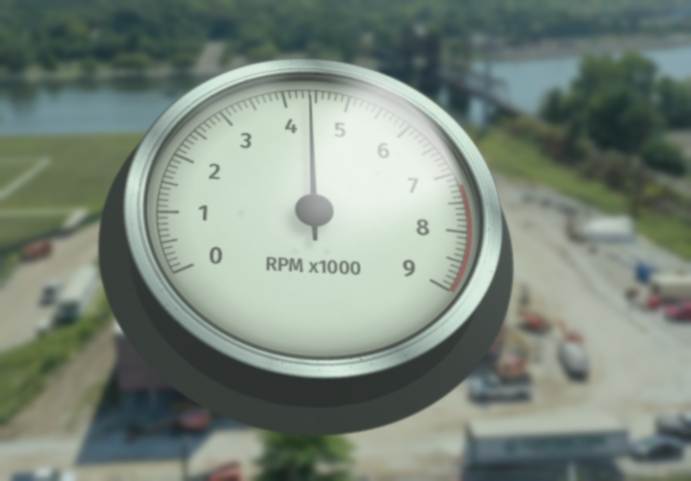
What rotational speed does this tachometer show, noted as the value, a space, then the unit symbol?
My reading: 4400 rpm
